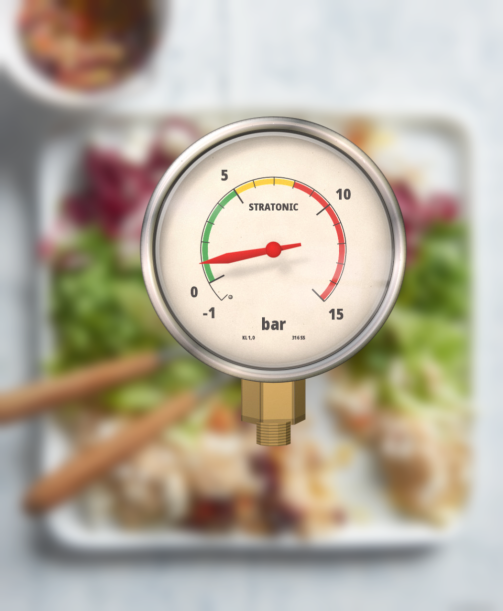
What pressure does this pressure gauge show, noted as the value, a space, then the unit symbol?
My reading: 1 bar
